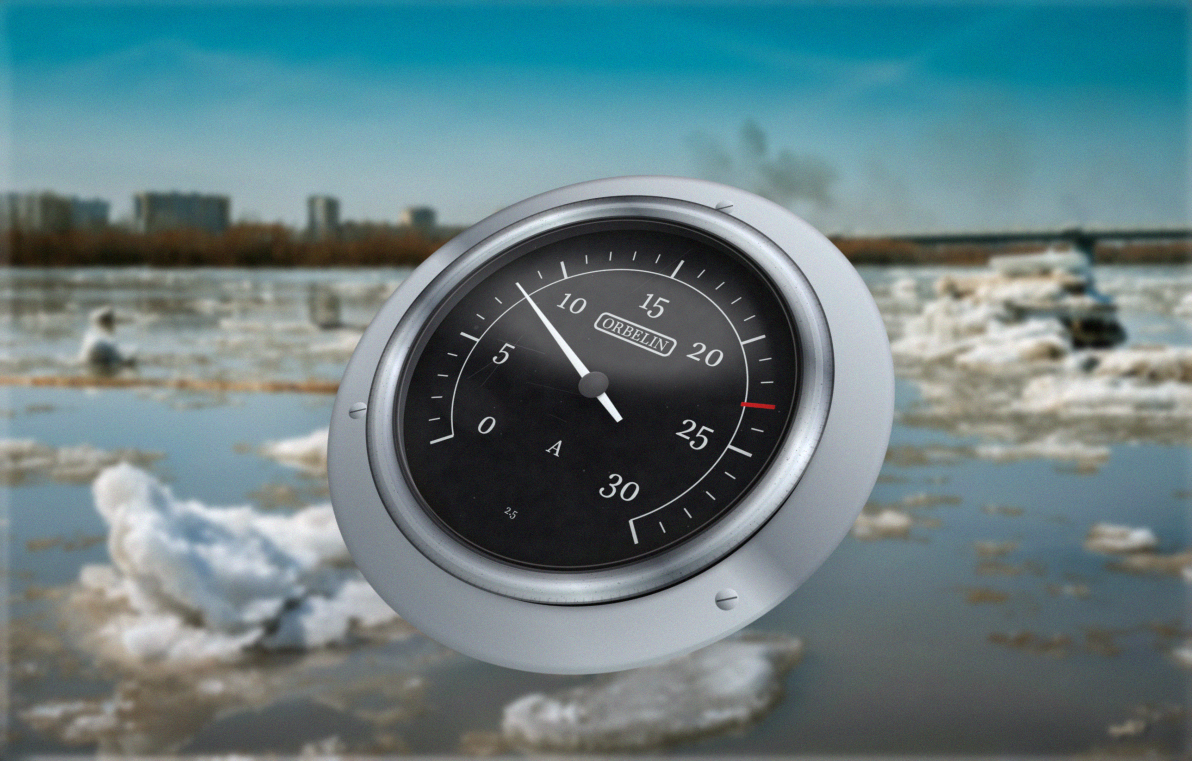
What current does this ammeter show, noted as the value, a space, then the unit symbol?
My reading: 8 A
